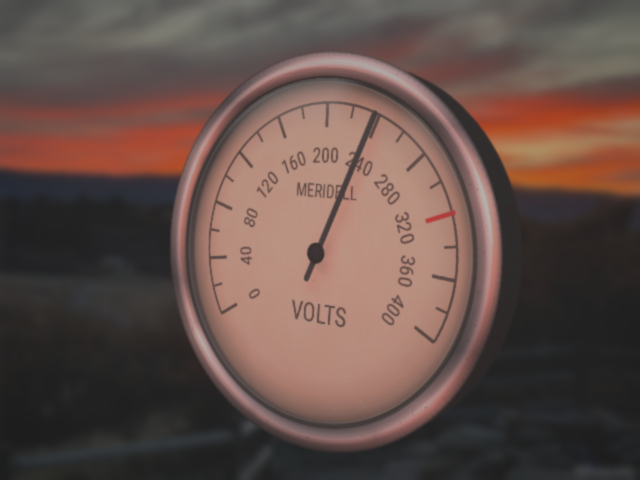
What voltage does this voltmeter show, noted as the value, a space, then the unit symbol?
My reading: 240 V
